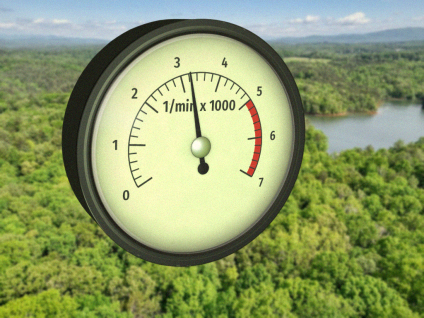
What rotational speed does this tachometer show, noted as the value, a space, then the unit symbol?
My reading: 3200 rpm
